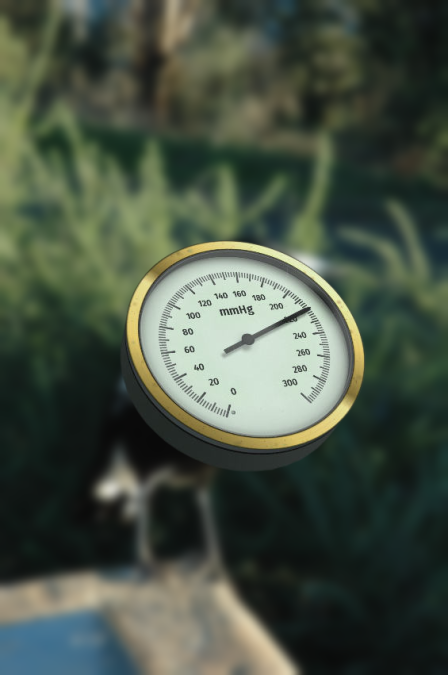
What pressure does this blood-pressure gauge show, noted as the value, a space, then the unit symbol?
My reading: 220 mmHg
